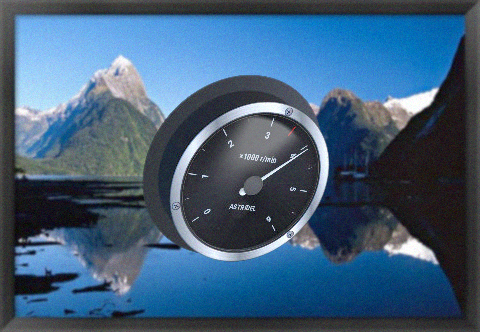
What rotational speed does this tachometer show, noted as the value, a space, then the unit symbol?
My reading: 4000 rpm
